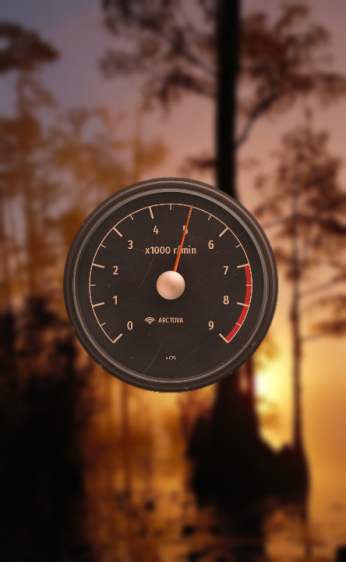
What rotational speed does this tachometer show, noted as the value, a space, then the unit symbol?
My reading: 5000 rpm
